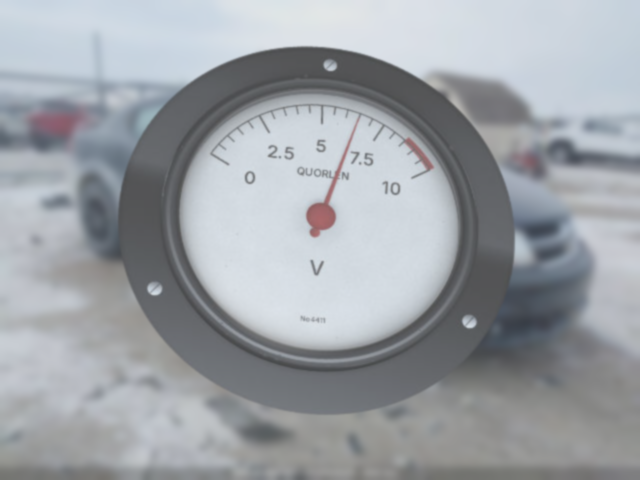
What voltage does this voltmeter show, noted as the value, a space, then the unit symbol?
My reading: 6.5 V
